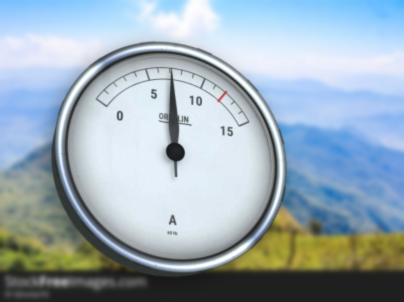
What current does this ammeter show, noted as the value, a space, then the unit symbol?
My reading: 7 A
